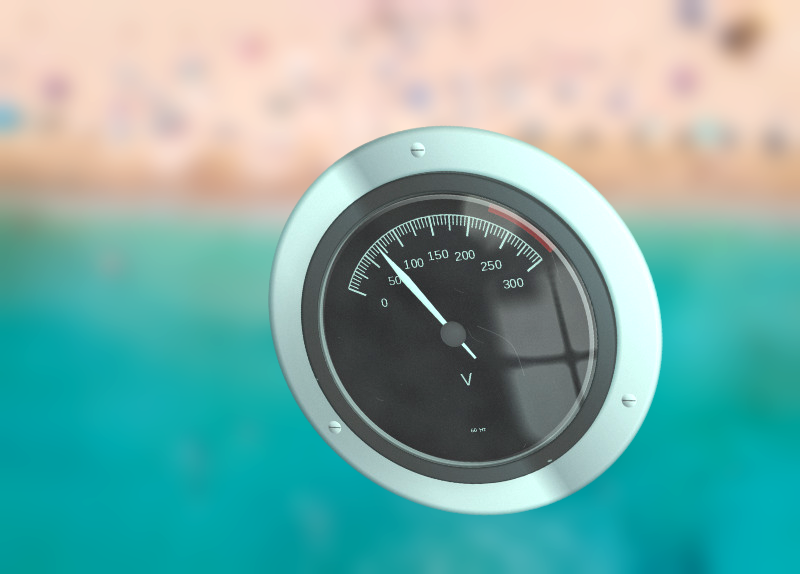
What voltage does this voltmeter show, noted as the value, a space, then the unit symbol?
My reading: 75 V
